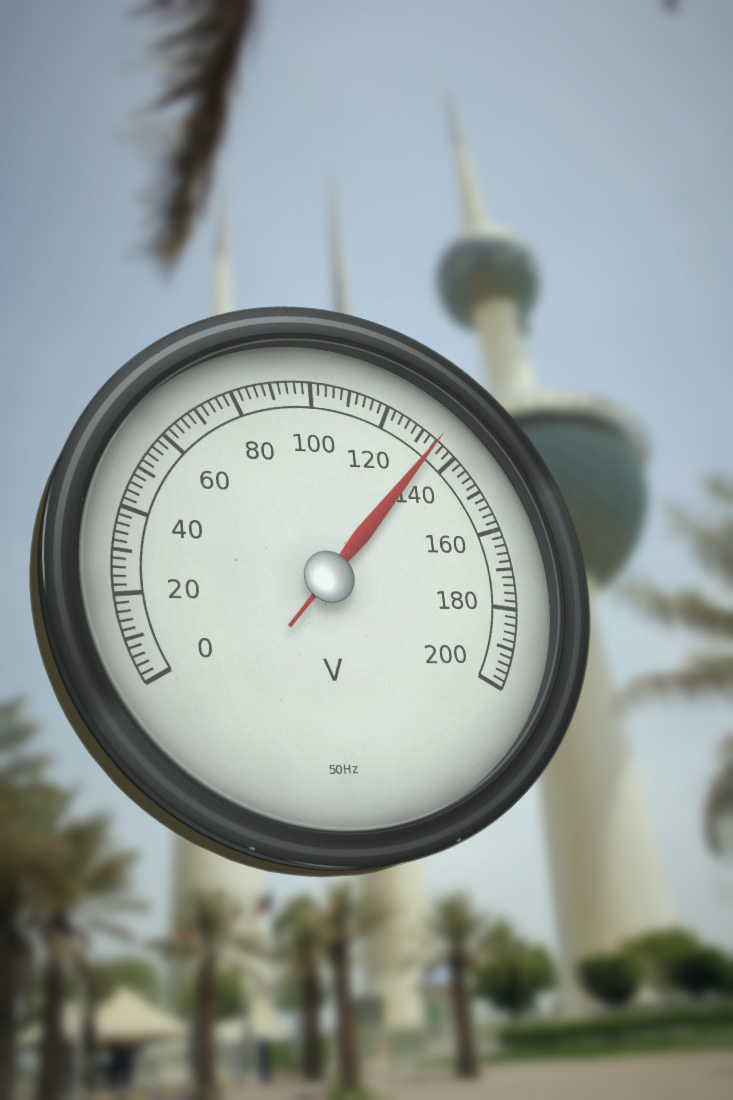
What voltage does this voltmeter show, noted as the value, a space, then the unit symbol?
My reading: 134 V
